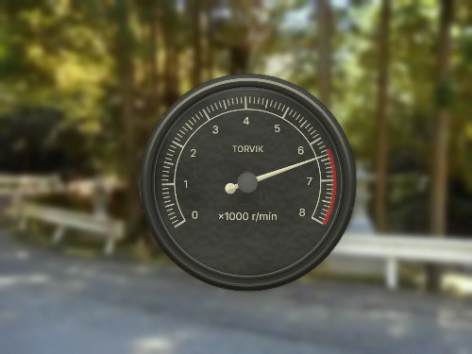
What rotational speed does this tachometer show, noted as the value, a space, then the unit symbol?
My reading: 6400 rpm
